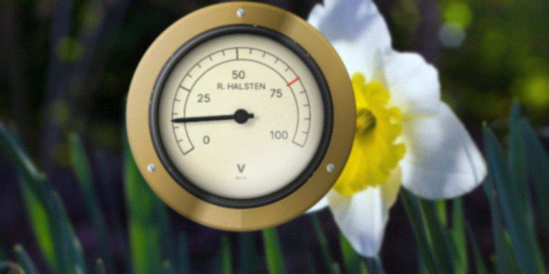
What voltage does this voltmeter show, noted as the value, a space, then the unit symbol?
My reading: 12.5 V
